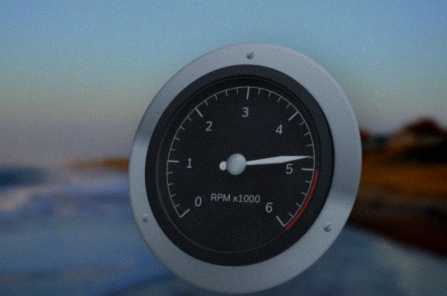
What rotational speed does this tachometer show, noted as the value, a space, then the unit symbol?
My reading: 4800 rpm
